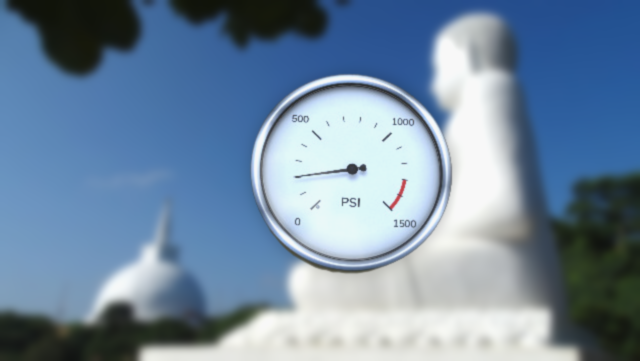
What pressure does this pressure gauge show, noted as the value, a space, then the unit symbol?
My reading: 200 psi
